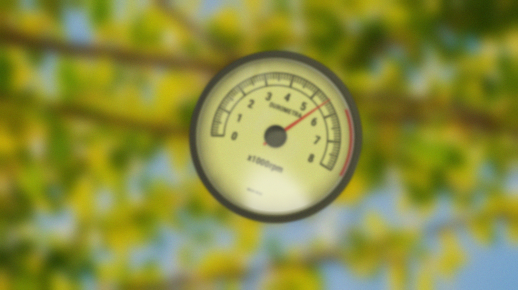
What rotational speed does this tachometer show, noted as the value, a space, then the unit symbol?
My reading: 5500 rpm
